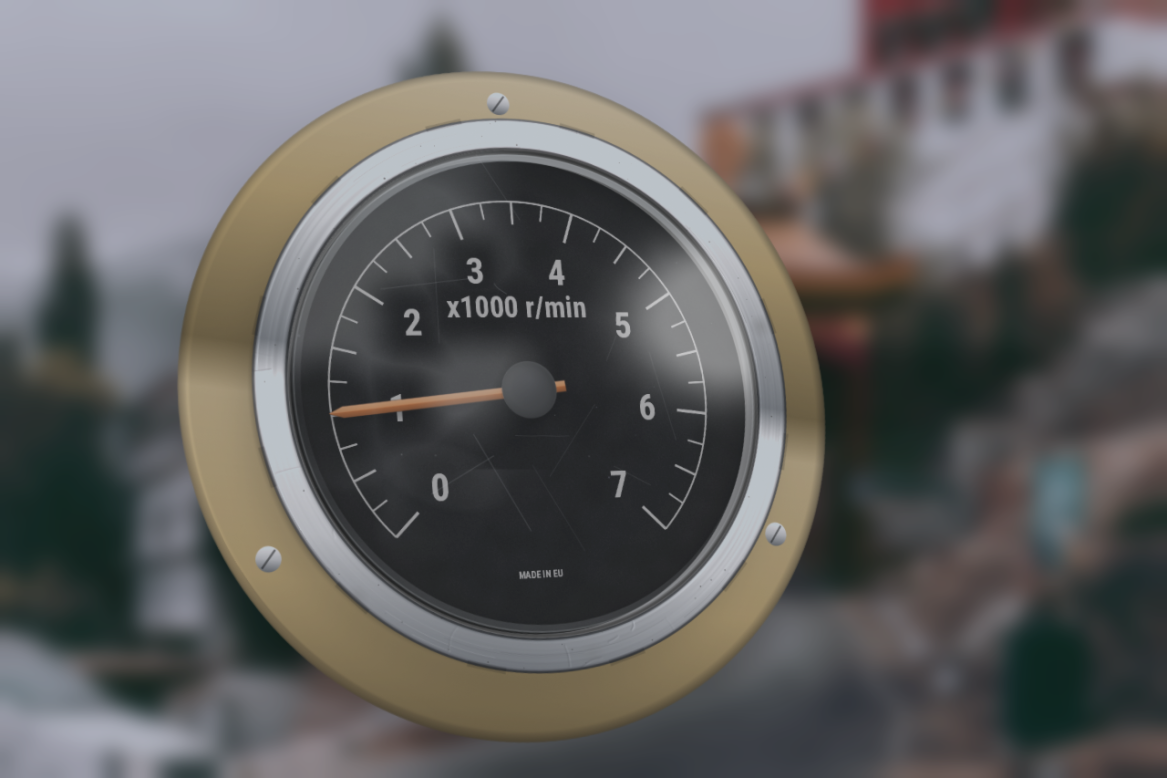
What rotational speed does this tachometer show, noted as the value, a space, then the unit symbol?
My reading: 1000 rpm
